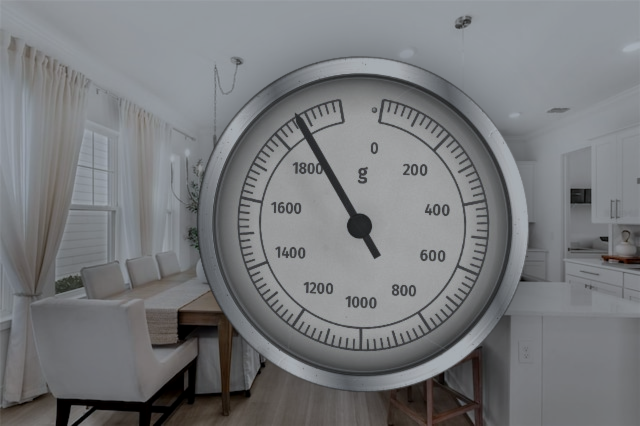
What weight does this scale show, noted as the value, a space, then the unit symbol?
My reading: 1880 g
